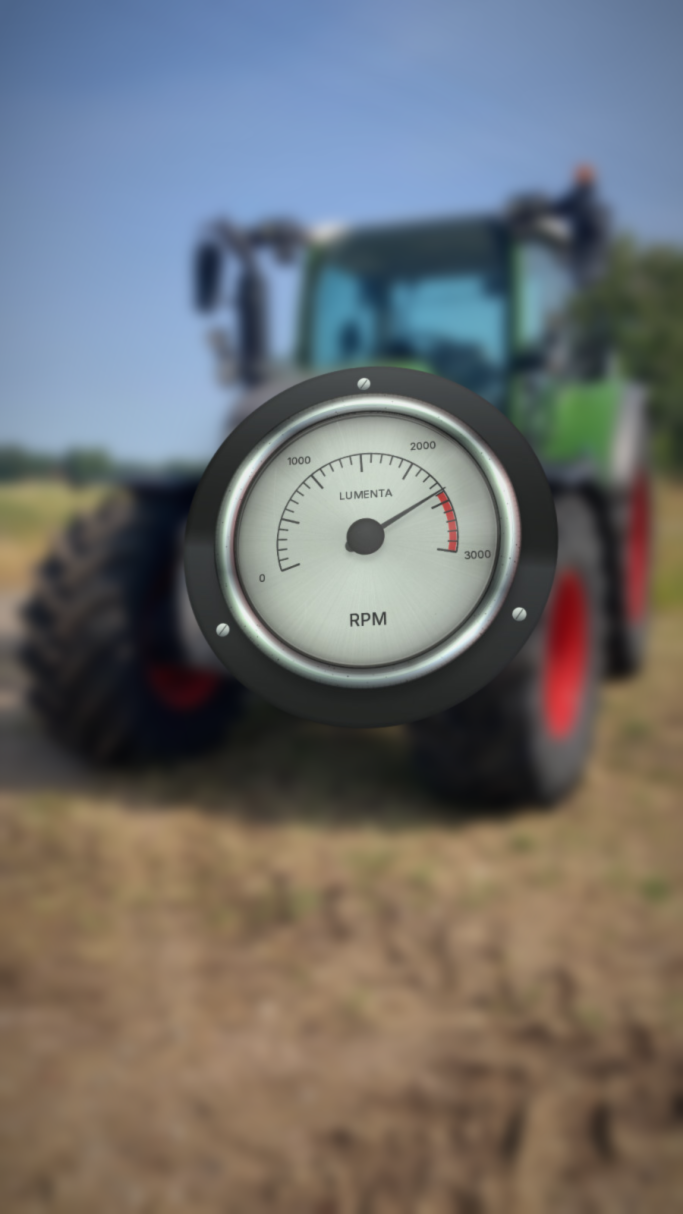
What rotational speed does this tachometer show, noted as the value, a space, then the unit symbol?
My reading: 2400 rpm
